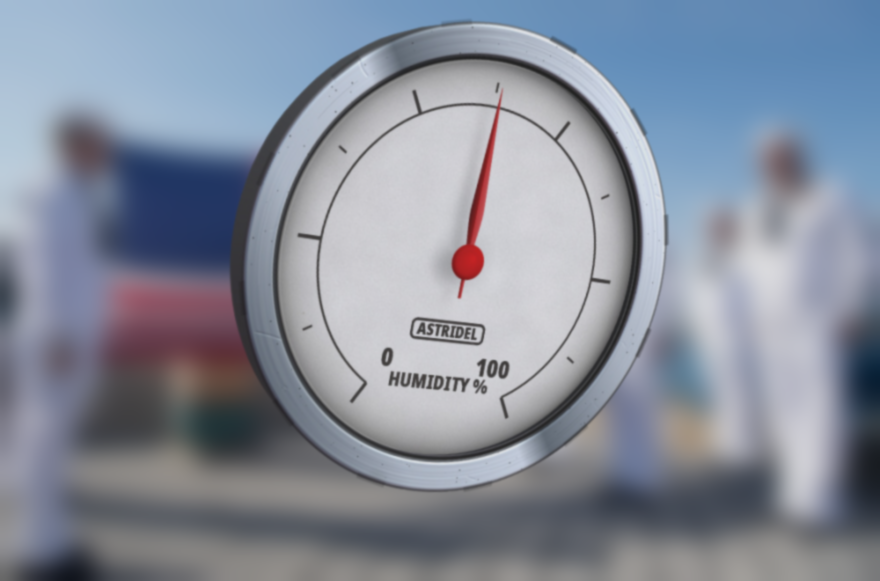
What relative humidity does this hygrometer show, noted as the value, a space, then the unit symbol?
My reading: 50 %
